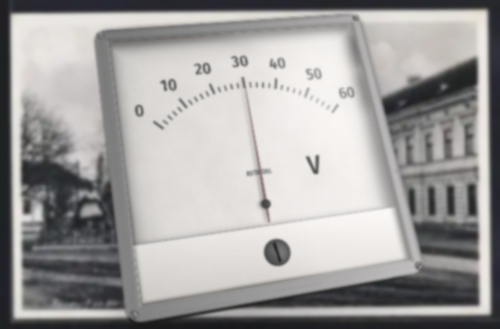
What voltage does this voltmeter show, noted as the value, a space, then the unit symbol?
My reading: 30 V
